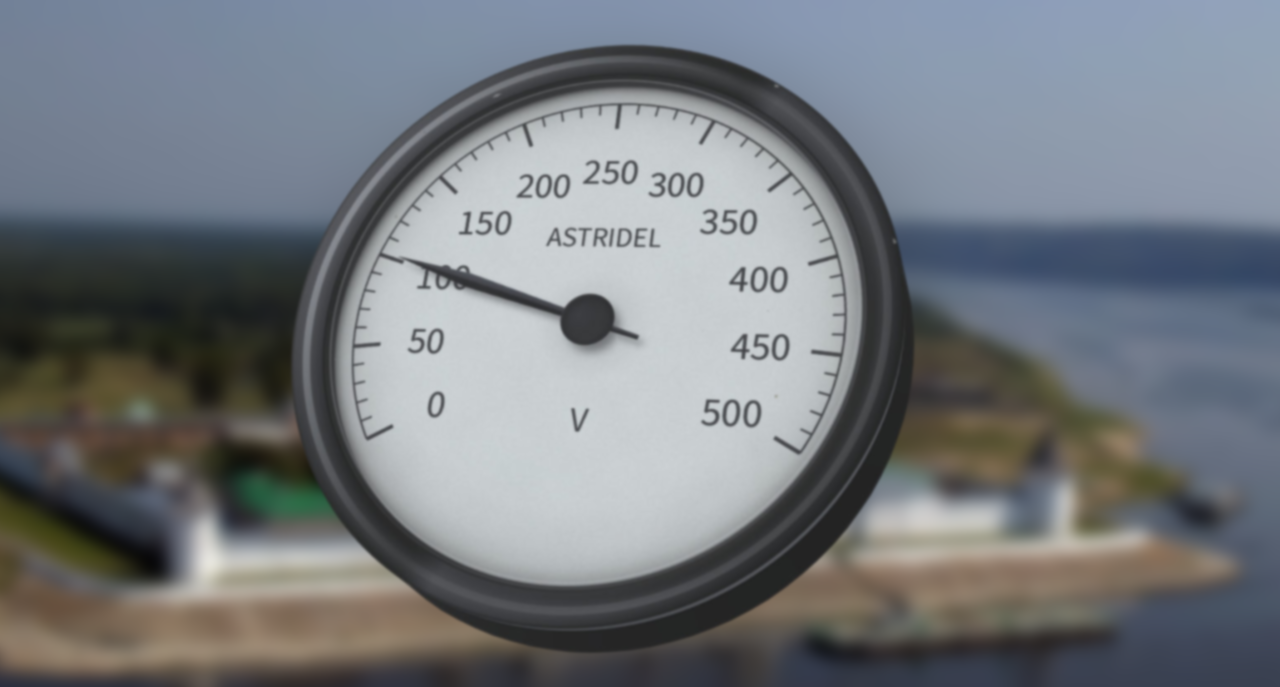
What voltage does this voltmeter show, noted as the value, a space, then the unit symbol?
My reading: 100 V
